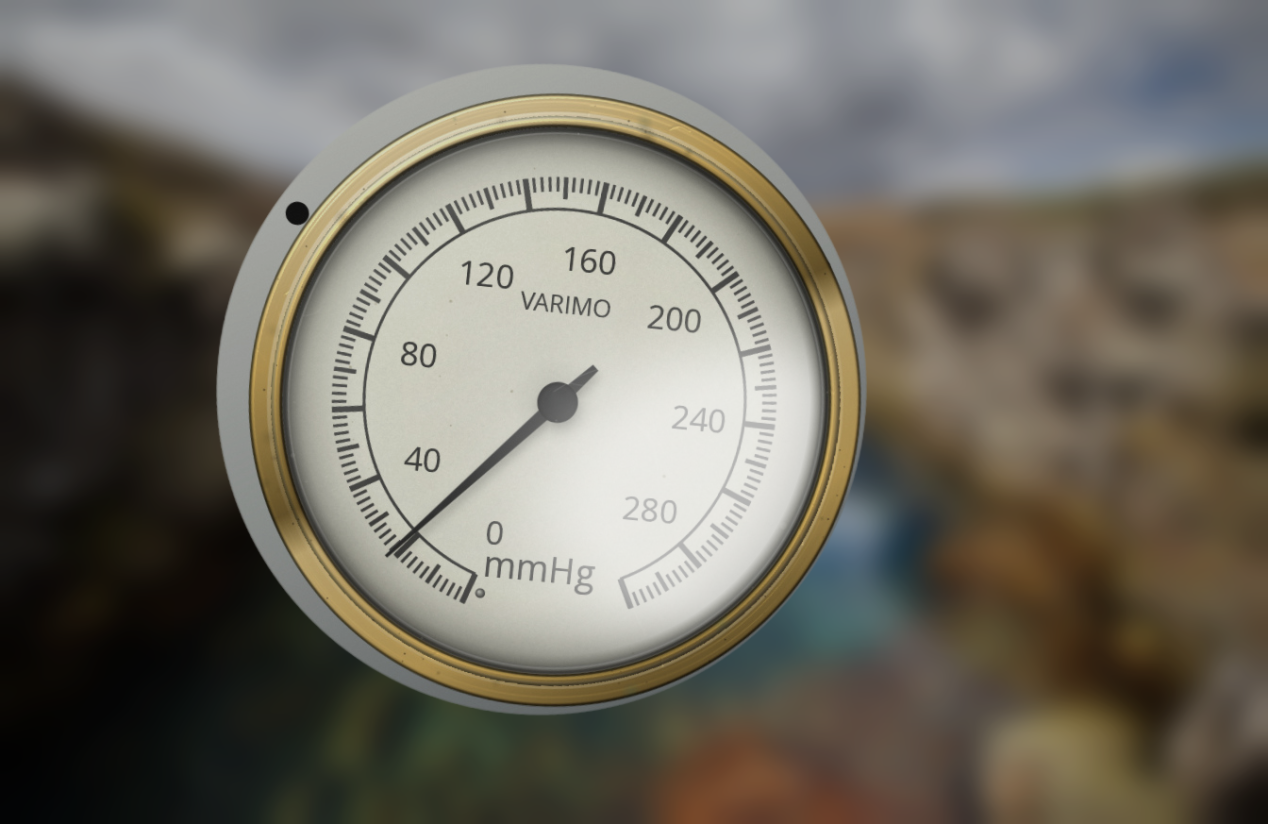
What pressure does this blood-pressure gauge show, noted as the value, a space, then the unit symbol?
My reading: 22 mmHg
